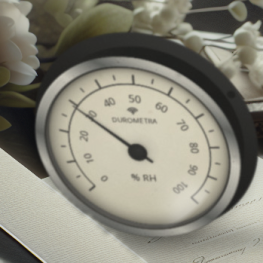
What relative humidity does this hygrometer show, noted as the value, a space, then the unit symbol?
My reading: 30 %
